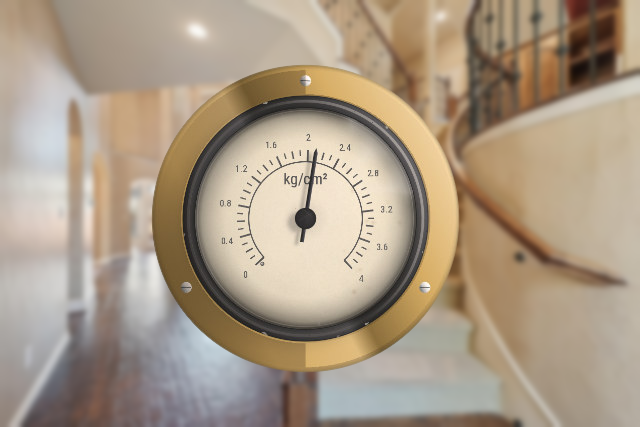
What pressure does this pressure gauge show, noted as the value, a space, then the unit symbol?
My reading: 2.1 kg/cm²
